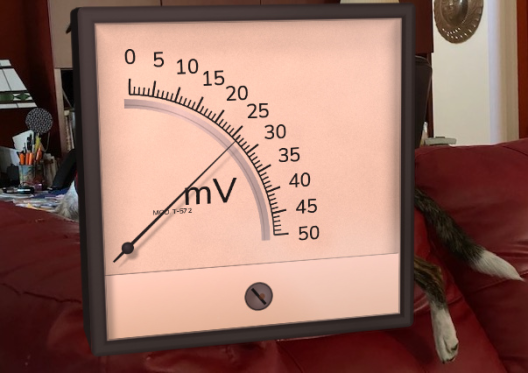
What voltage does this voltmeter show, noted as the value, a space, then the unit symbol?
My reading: 26 mV
